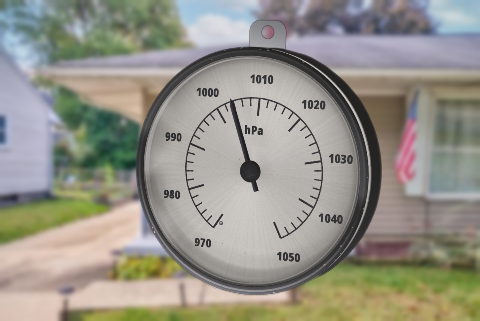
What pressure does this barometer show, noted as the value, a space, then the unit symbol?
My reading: 1004 hPa
